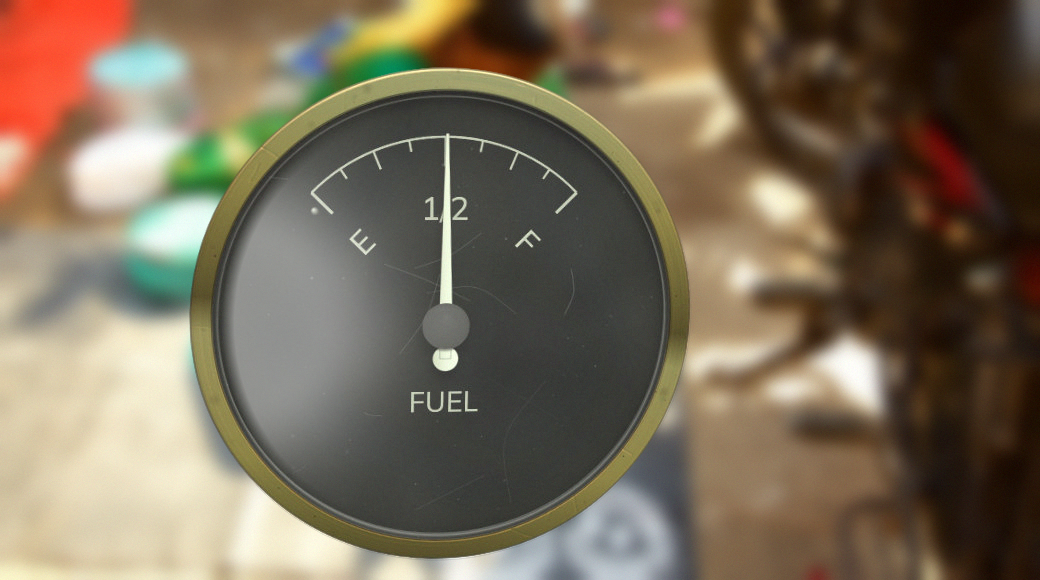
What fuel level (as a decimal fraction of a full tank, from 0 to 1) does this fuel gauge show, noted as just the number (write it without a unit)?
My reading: 0.5
